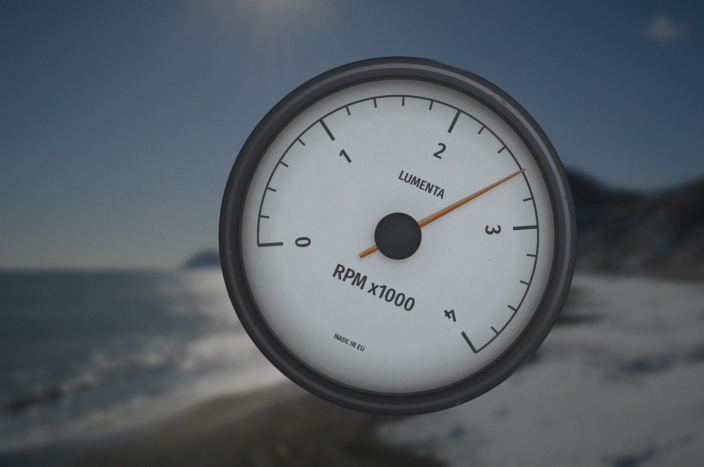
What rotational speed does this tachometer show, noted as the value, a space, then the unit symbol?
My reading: 2600 rpm
